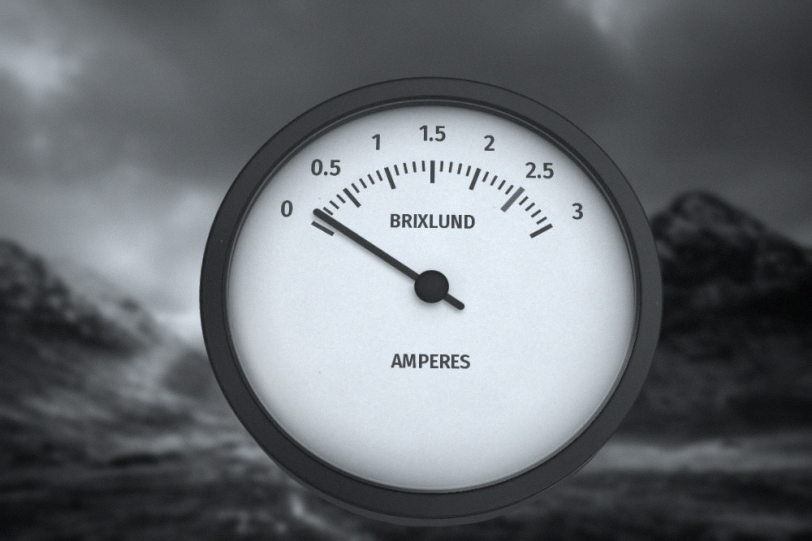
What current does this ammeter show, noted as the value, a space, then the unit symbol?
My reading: 0.1 A
